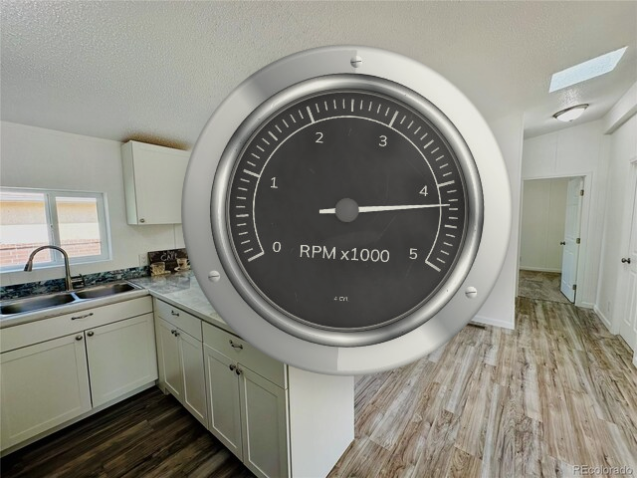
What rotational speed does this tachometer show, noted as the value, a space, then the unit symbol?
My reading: 4250 rpm
